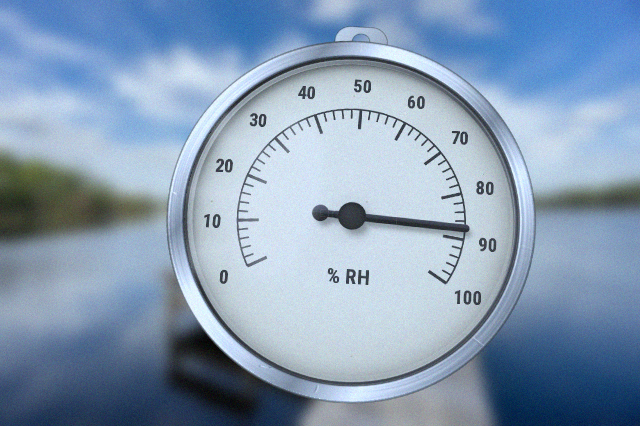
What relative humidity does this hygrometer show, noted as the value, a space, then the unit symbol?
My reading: 88 %
